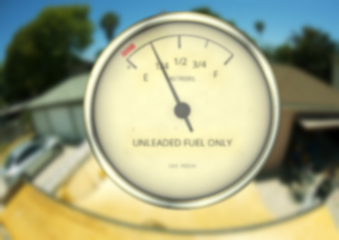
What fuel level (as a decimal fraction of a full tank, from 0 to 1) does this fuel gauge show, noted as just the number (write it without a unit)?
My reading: 0.25
